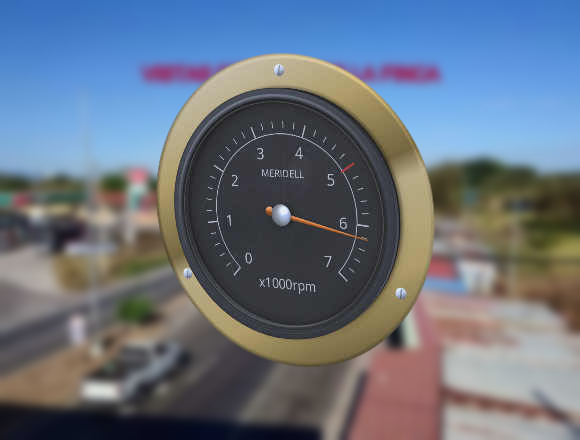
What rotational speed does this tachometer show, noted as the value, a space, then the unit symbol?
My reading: 6200 rpm
